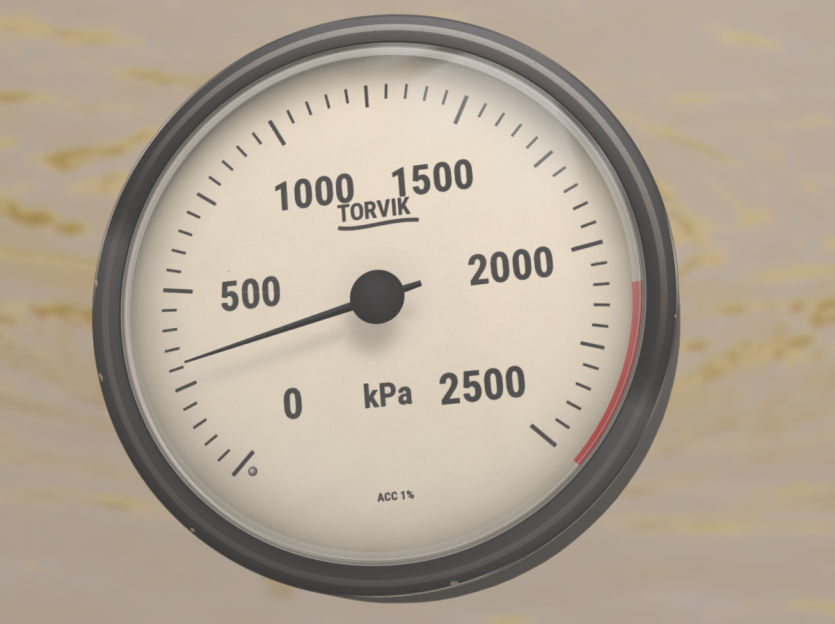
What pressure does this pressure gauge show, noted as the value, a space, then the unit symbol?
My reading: 300 kPa
